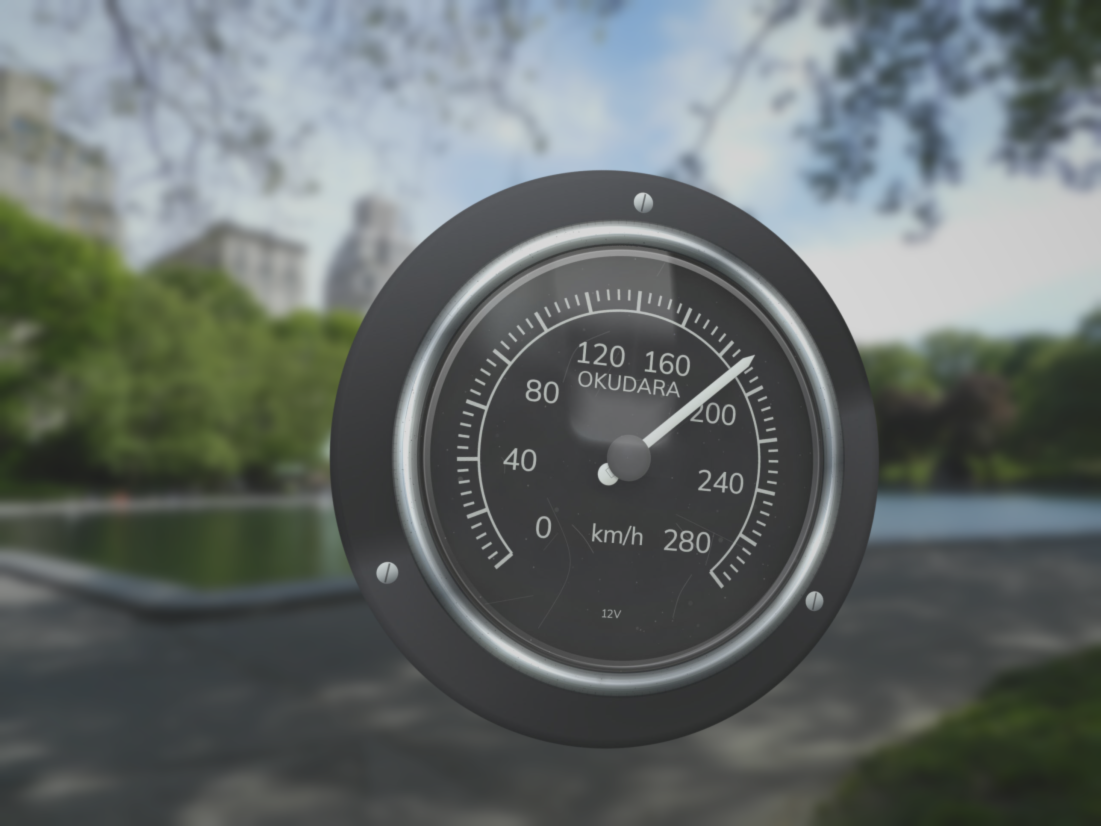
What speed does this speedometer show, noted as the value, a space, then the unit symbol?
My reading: 188 km/h
